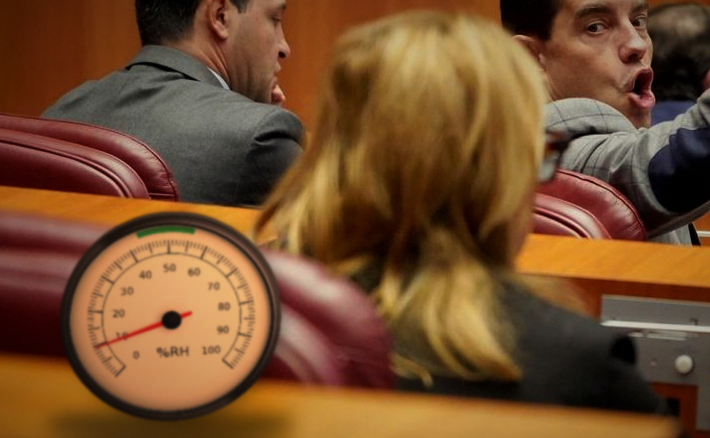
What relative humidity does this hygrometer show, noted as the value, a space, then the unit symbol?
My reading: 10 %
